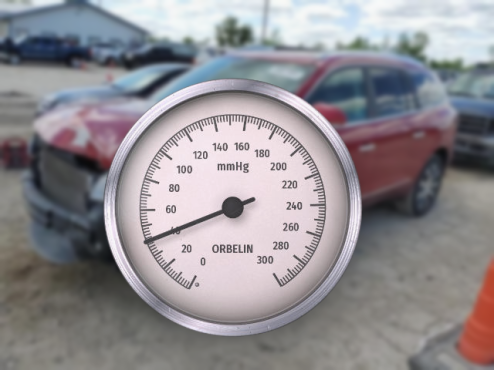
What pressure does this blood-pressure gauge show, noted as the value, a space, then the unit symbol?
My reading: 40 mmHg
